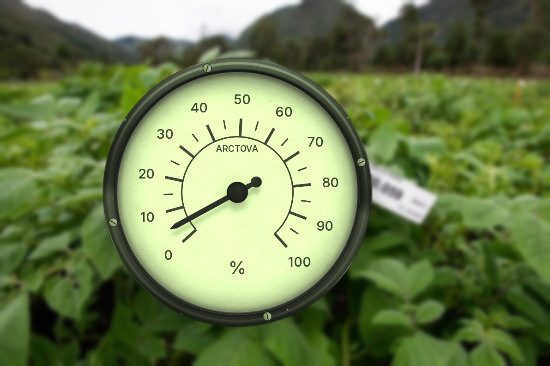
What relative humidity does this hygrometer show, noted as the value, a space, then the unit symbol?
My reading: 5 %
